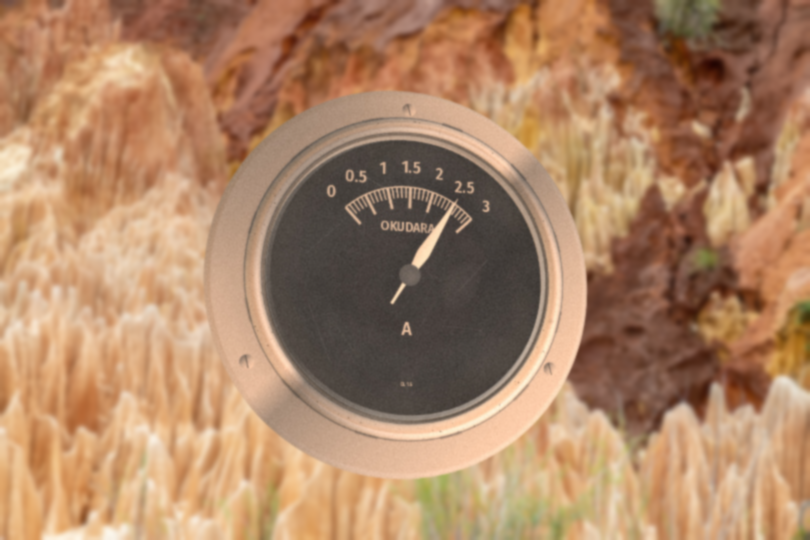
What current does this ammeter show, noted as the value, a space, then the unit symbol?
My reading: 2.5 A
